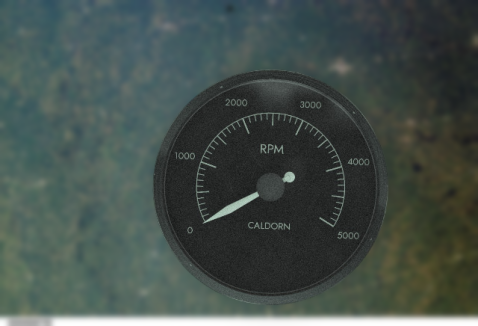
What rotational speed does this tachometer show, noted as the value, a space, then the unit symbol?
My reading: 0 rpm
